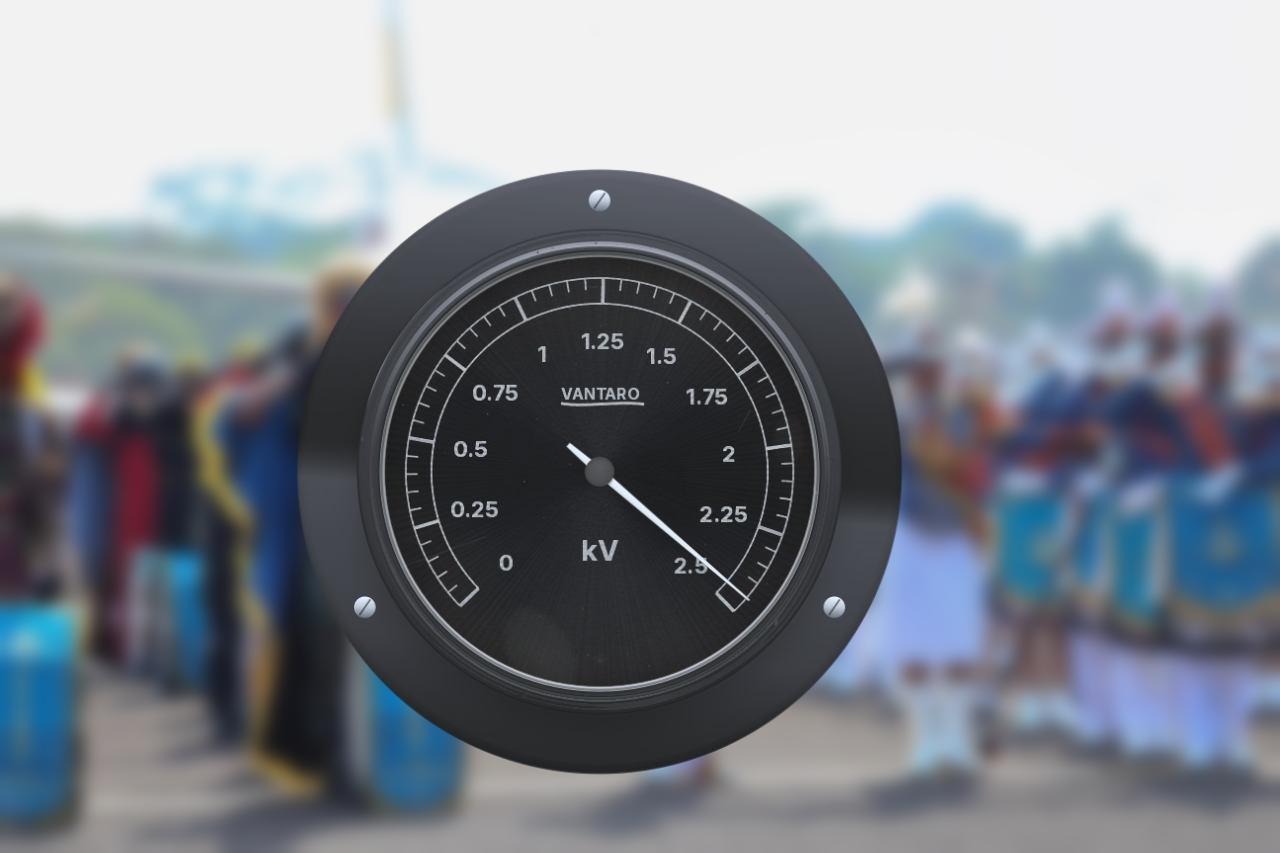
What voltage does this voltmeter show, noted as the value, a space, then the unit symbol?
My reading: 2.45 kV
